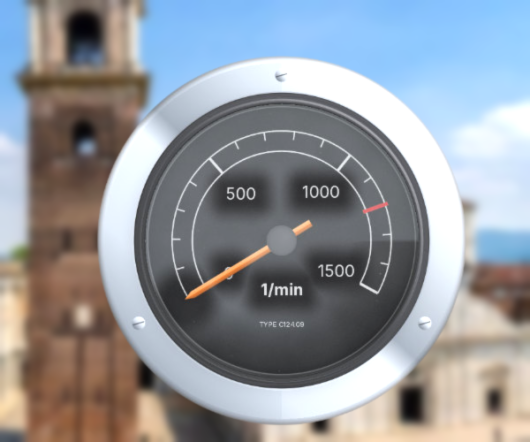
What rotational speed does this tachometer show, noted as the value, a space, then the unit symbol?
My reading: 0 rpm
